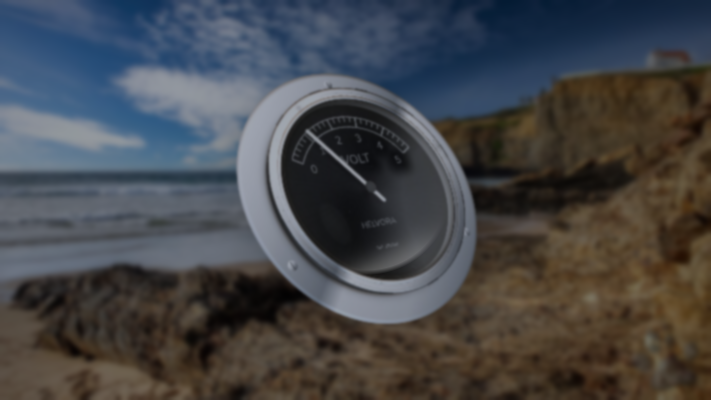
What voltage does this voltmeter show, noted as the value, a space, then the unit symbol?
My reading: 1 V
